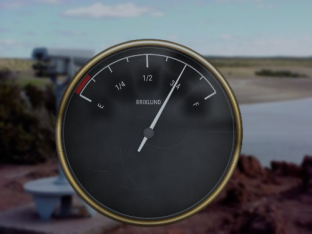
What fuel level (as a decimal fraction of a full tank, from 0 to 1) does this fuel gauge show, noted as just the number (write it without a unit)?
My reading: 0.75
